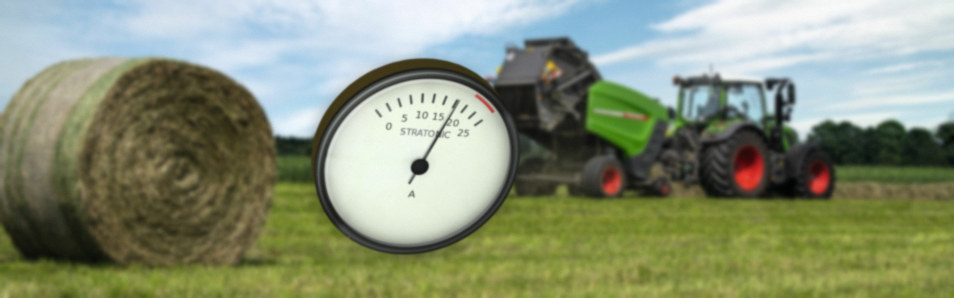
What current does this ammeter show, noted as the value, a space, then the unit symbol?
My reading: 17.5 A
